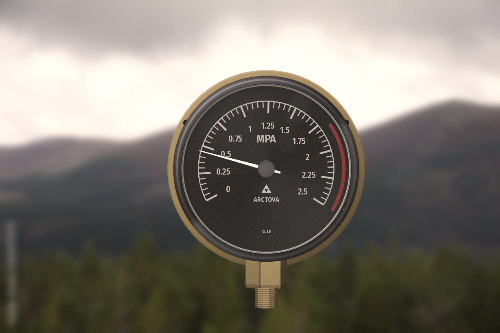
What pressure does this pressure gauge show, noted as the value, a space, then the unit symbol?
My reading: 0.45 MPa
